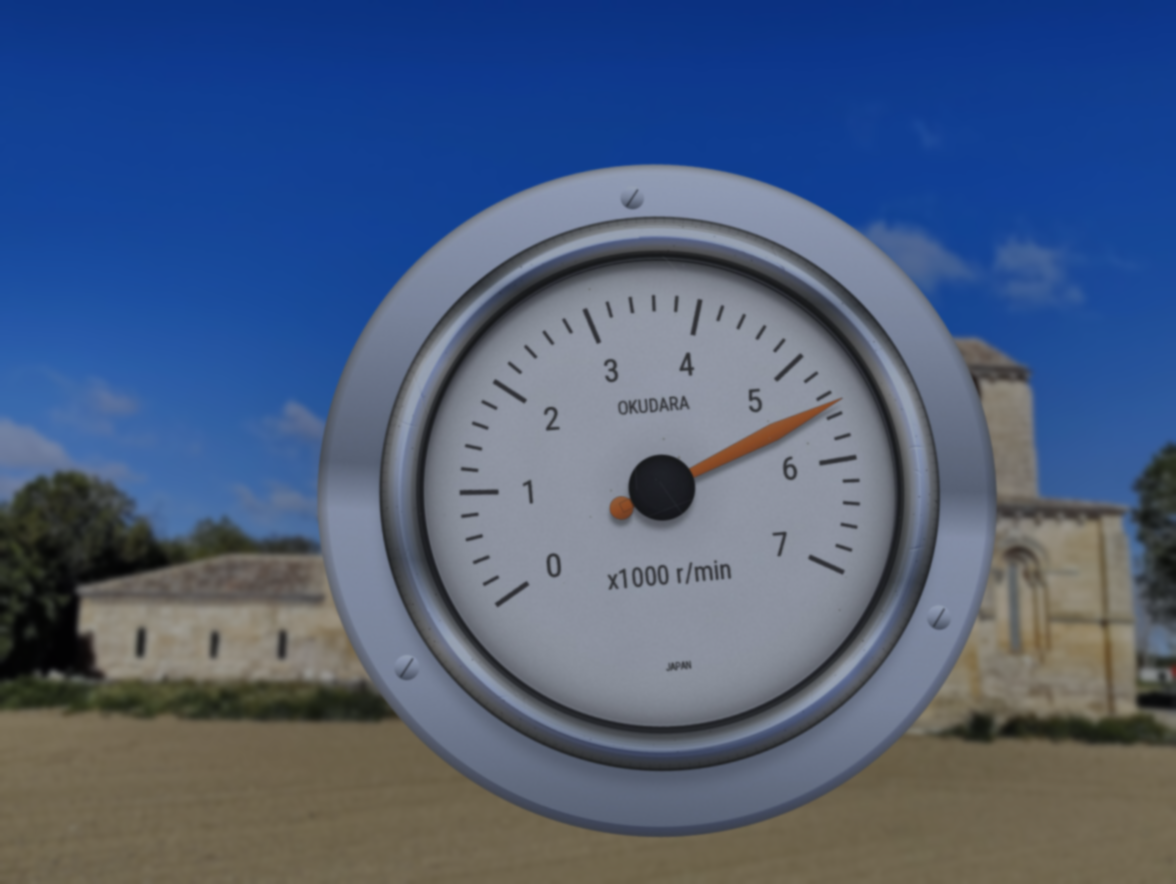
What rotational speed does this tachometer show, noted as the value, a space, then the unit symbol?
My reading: 5500 rpm
